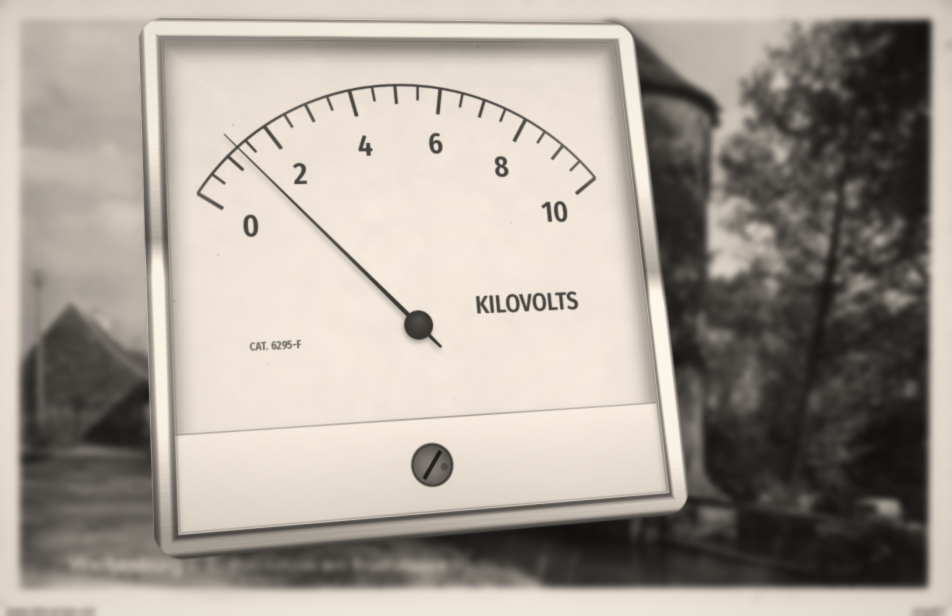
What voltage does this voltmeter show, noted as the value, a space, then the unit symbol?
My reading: 1.25 kV
